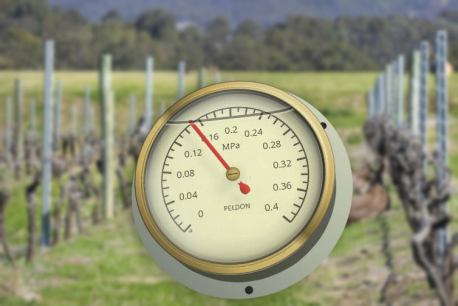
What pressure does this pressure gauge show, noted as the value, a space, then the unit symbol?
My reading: 0.15 MPa
